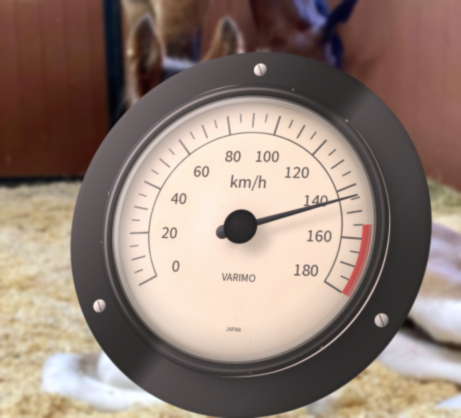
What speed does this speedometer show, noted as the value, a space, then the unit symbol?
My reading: 145 km/h
